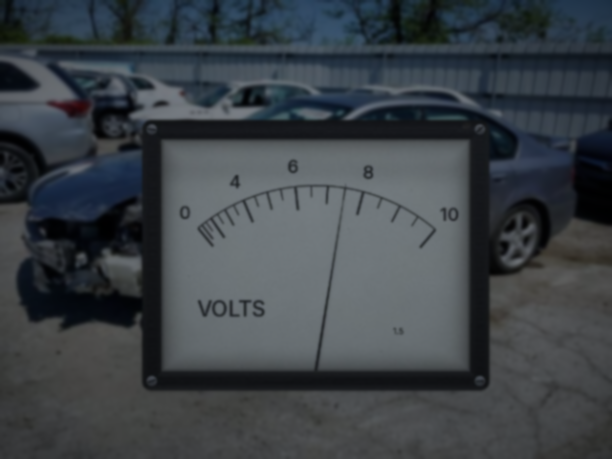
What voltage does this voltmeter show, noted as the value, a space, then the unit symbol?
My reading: 7.5 V
